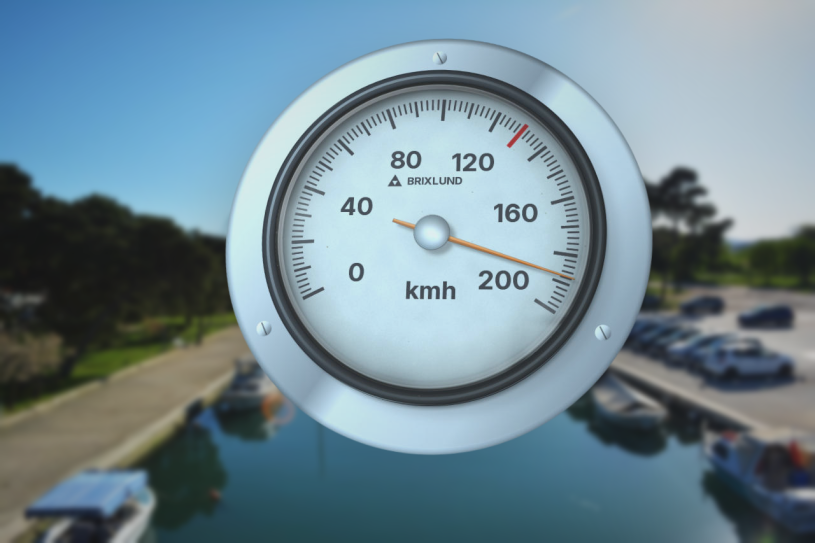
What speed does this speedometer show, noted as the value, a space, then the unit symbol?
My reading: 188 km/h
